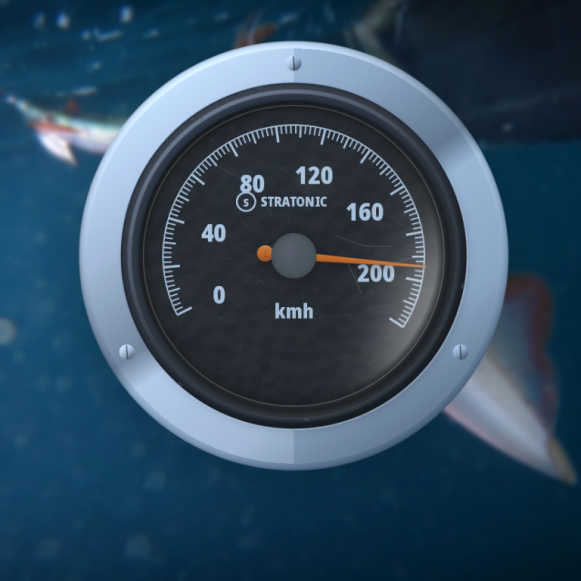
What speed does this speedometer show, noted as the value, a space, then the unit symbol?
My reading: 194 km/h
